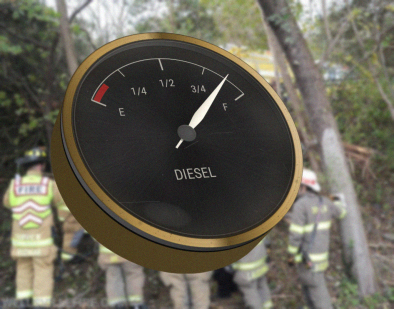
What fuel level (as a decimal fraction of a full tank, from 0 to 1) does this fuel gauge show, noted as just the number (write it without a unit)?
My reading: 0.875
